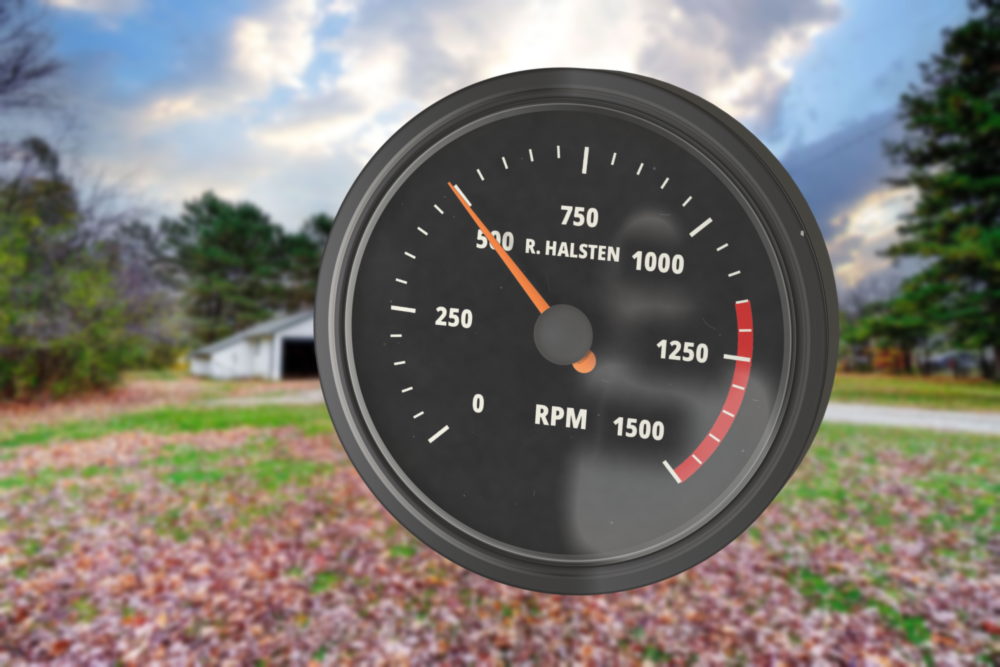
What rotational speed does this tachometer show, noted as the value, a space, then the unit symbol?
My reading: 500 rpm
